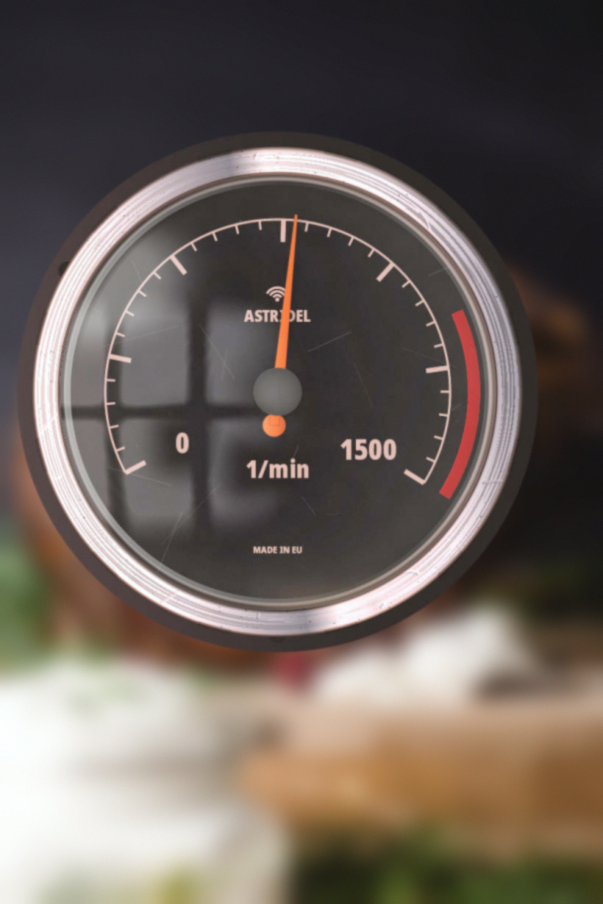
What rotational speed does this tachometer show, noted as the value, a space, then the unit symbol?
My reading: 775 rpm
